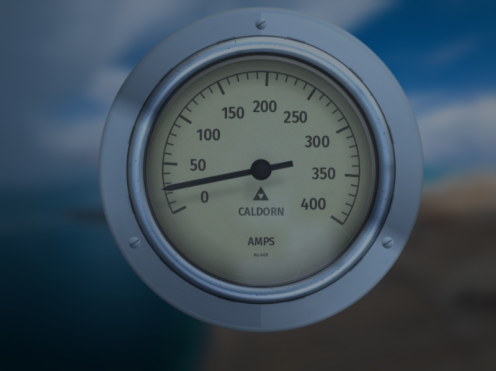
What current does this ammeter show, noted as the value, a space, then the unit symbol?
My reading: 25 A
